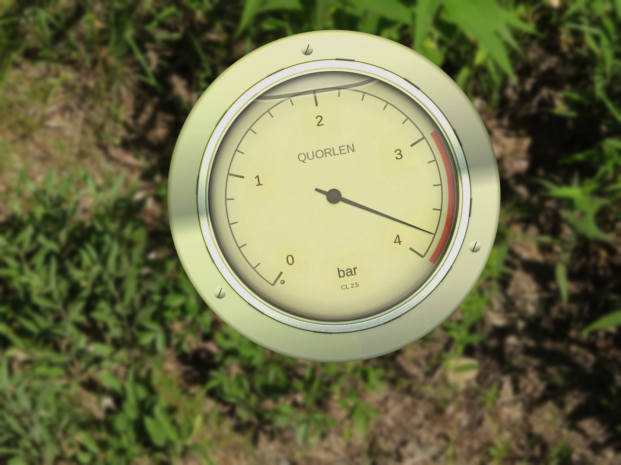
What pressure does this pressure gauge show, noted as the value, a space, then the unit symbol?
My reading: 3.8 bar
